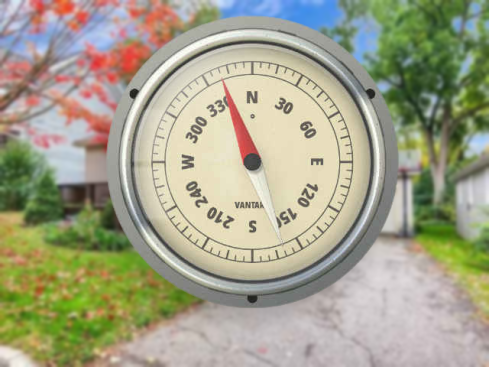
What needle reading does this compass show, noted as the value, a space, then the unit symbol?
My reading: 340 °
